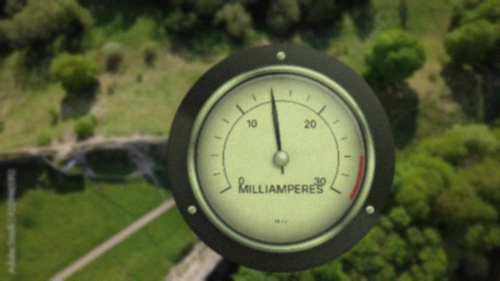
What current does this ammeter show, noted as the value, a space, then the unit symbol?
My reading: 14 mA
